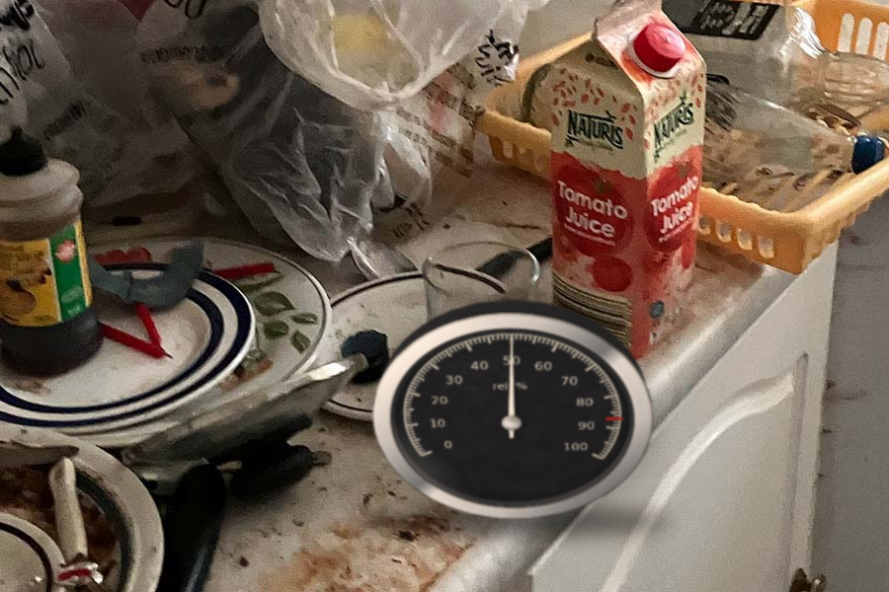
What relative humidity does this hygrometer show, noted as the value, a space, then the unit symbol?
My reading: 50 %
